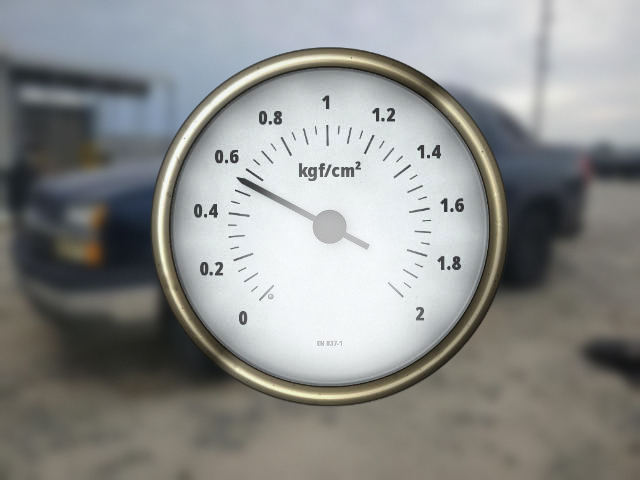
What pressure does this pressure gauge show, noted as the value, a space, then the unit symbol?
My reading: 0.55 kg/cm²
